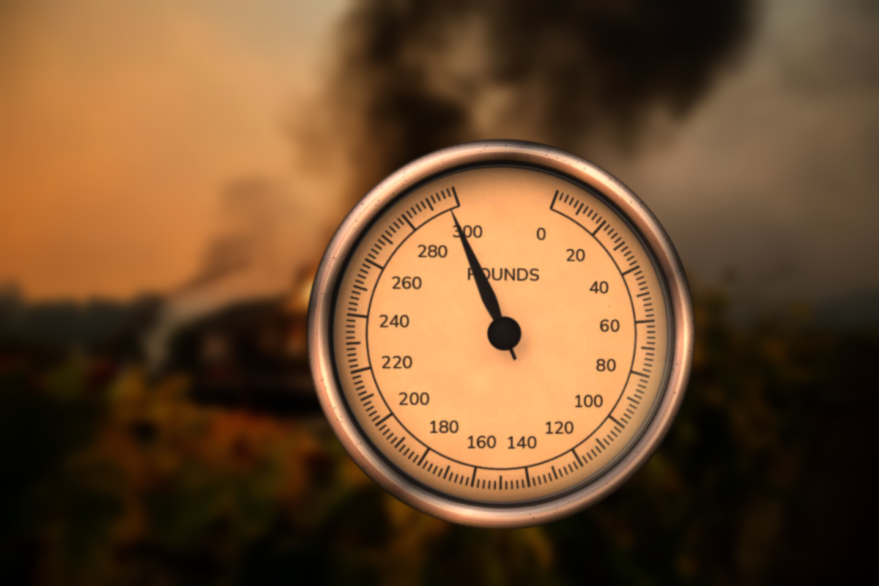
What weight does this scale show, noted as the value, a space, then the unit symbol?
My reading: 296 lb
